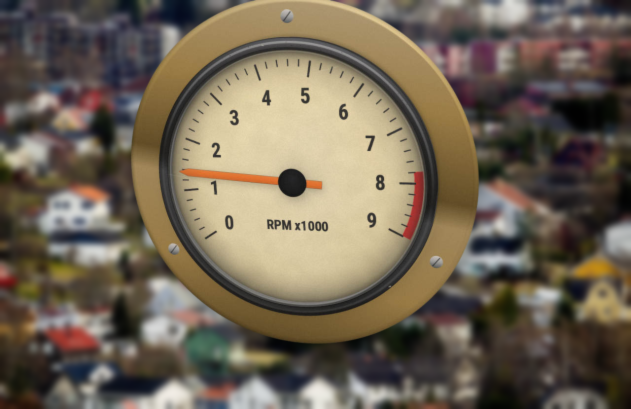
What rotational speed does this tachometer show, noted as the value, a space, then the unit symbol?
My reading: 1400 rpm
